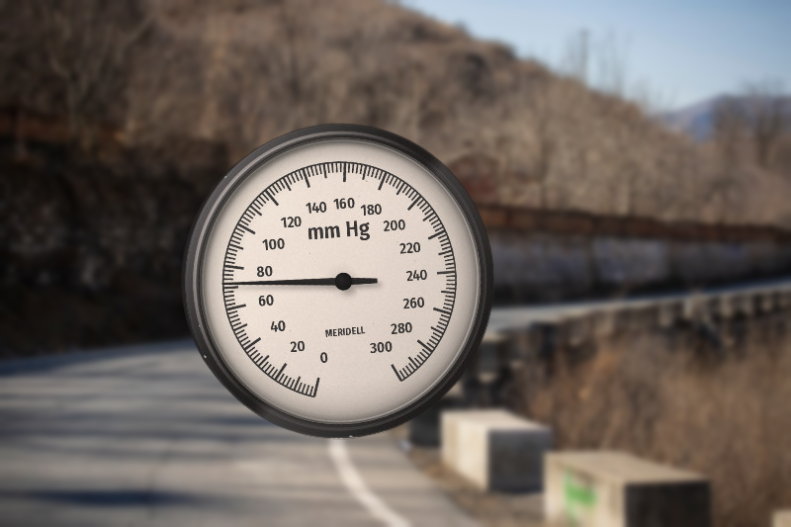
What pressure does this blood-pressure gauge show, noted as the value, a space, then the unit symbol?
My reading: 72 mmHg
